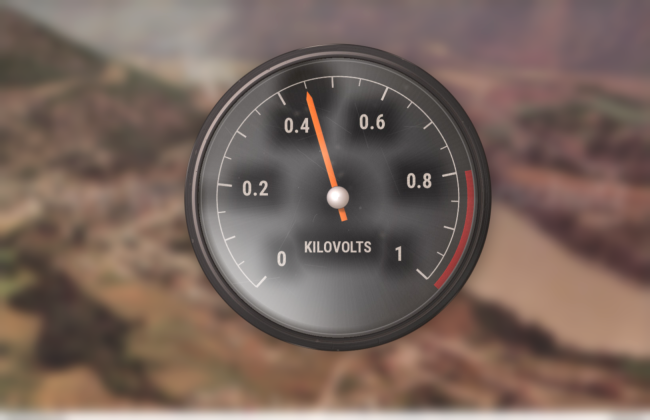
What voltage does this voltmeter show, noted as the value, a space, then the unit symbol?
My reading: 0.45 kV
